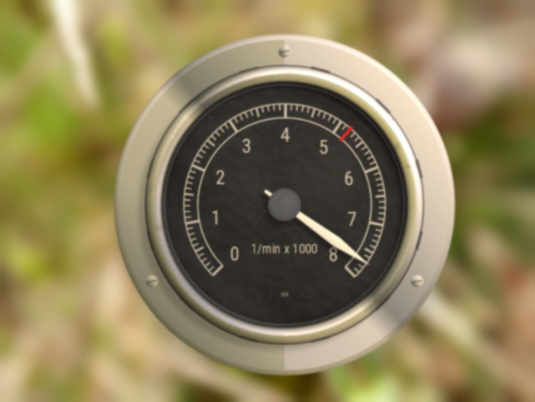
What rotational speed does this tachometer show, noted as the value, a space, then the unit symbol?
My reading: 7700 rpm
